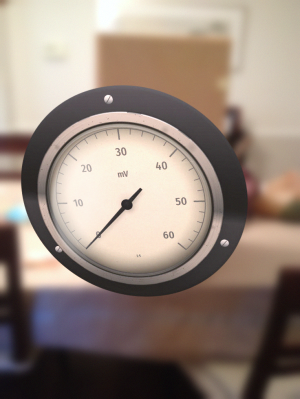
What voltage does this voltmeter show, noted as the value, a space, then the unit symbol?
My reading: 0 mV
